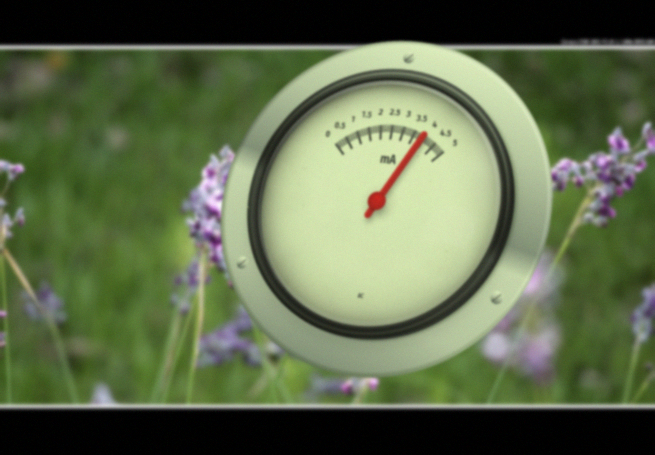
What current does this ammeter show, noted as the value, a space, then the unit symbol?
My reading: 4 mA
